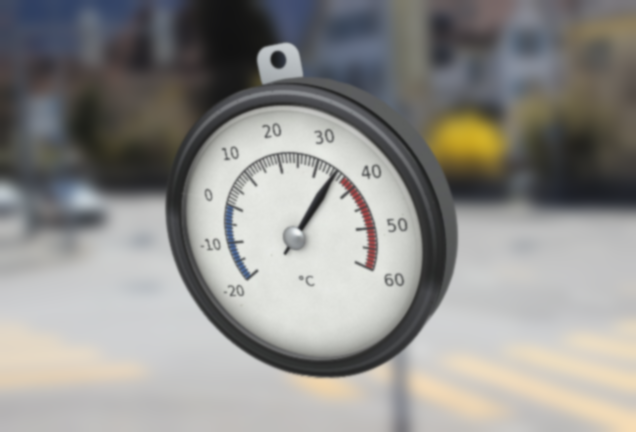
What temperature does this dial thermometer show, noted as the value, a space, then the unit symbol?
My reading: 35 °C
